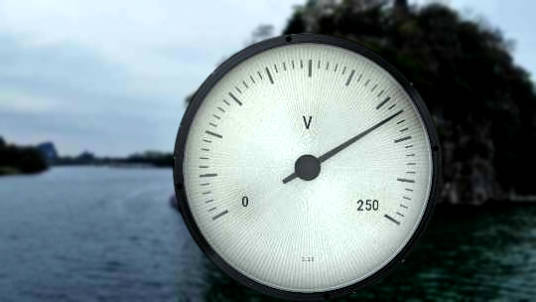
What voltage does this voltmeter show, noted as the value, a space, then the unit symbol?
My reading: 185 V
